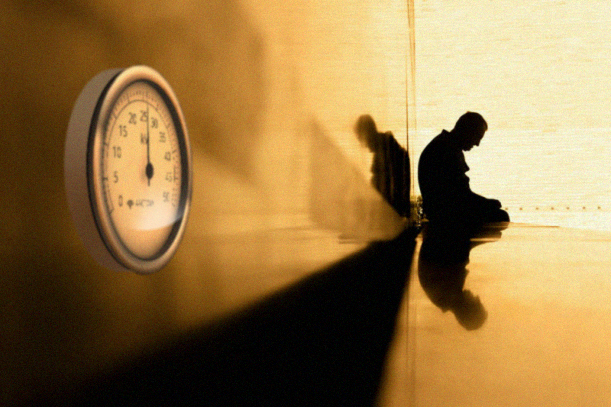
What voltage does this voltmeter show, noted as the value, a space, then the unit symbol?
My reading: 25 kV
